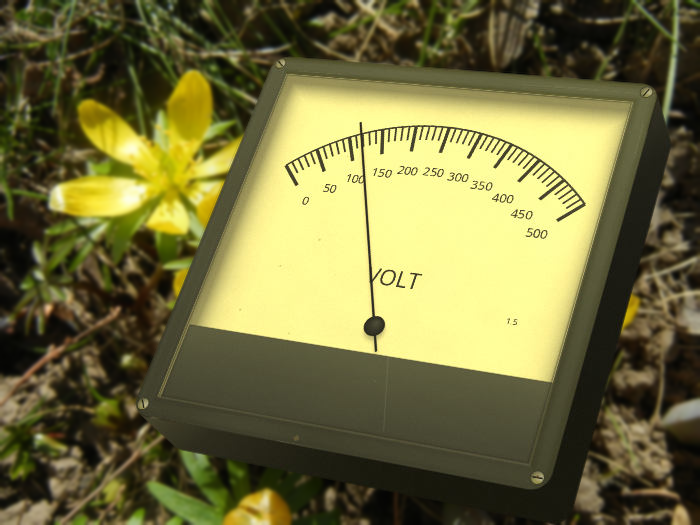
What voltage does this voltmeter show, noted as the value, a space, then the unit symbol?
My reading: 120 V
